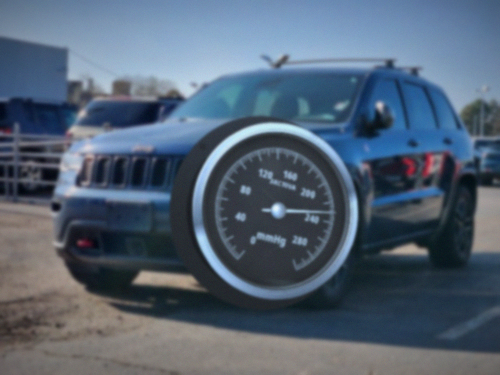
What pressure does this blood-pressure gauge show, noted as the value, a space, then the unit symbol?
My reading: 230 mmHg
